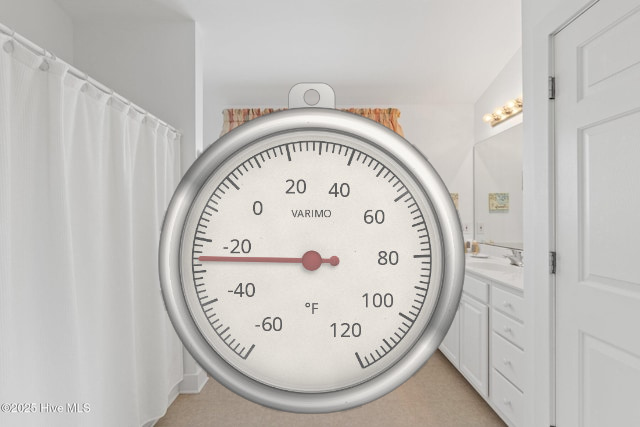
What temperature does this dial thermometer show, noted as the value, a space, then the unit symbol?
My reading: -26 °F
